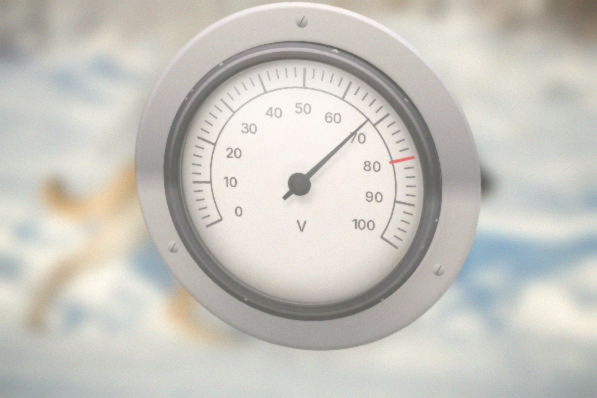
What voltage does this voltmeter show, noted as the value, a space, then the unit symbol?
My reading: 68 V
